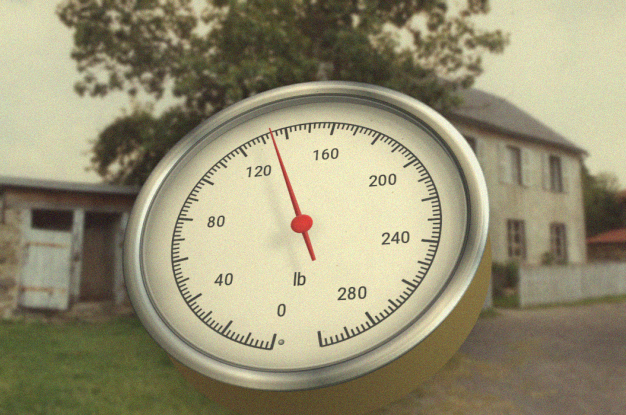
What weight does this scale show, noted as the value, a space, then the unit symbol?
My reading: 134 lb
